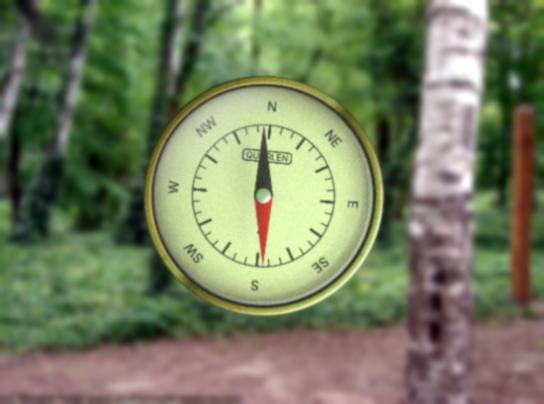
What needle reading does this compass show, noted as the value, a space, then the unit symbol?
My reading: 175 °
